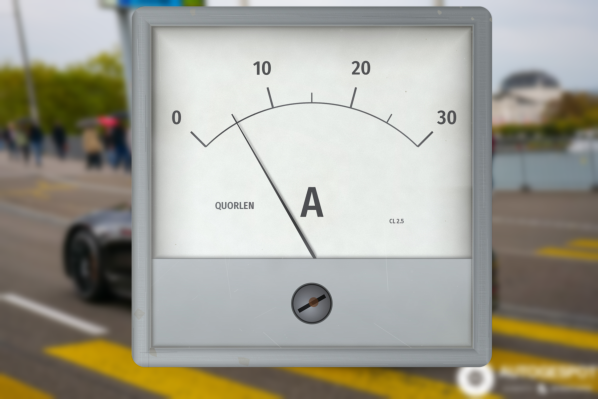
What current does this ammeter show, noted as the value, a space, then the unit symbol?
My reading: 5 A
